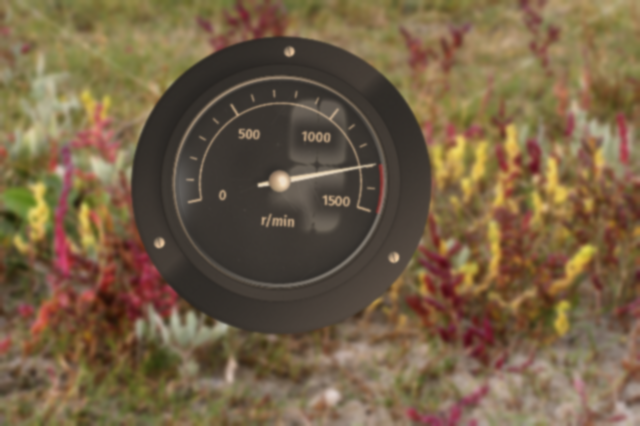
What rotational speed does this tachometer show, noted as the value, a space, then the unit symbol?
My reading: 1300 rpm
